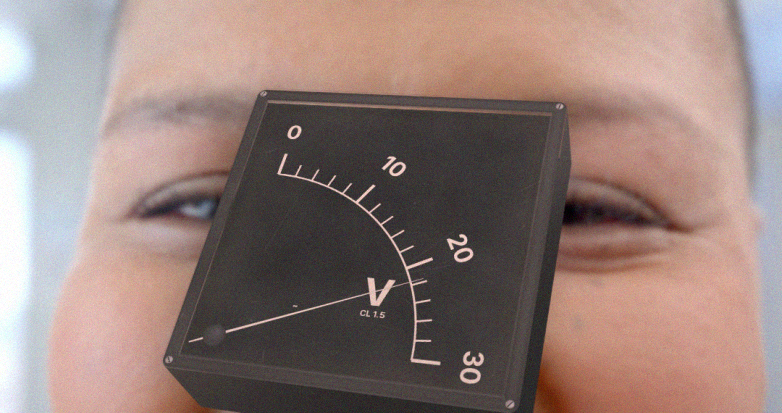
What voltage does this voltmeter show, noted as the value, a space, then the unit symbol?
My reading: 22 V
